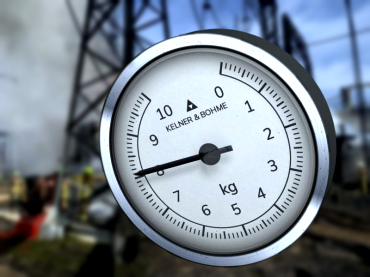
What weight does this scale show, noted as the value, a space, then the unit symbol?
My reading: 8.1 kg
